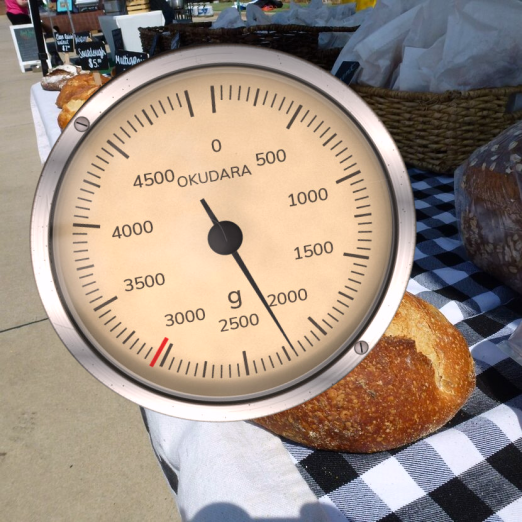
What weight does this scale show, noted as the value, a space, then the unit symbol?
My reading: 2200 g
